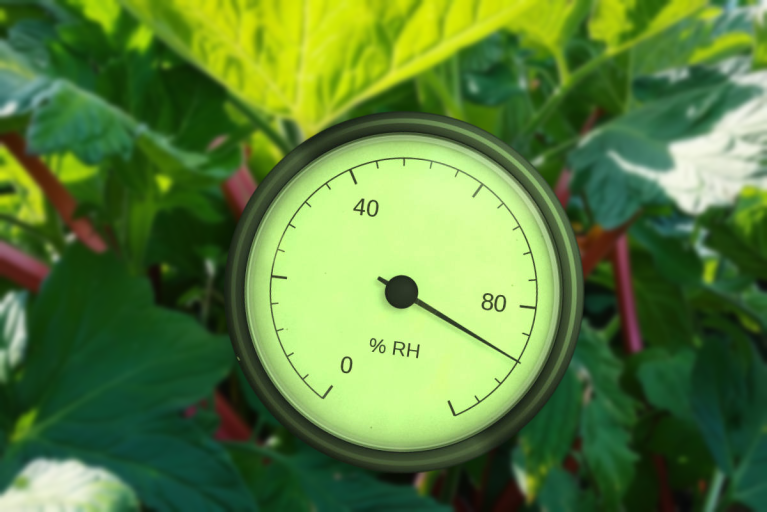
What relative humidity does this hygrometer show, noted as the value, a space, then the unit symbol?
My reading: 88 %
